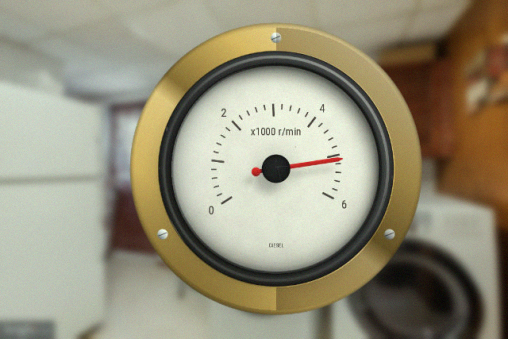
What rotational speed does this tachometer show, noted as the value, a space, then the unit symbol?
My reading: 5100 rpm
